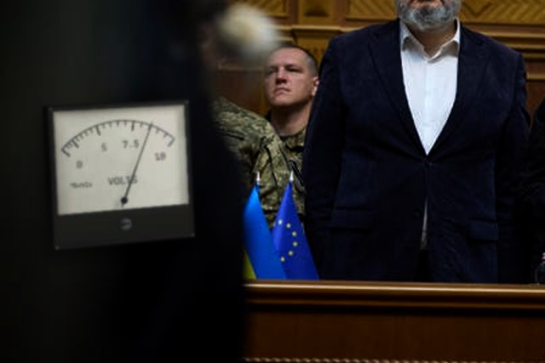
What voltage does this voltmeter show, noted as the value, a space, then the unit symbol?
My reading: 8.5 V
